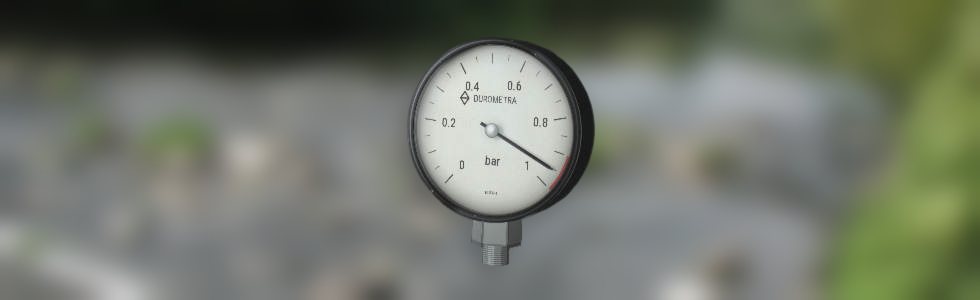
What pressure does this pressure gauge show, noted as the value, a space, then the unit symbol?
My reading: 0.95 bar
